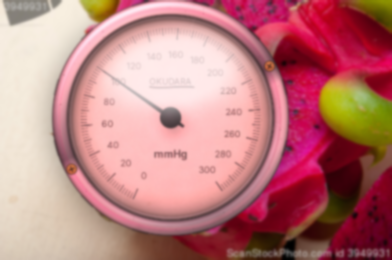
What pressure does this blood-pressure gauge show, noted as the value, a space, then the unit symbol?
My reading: 100 mmHg
